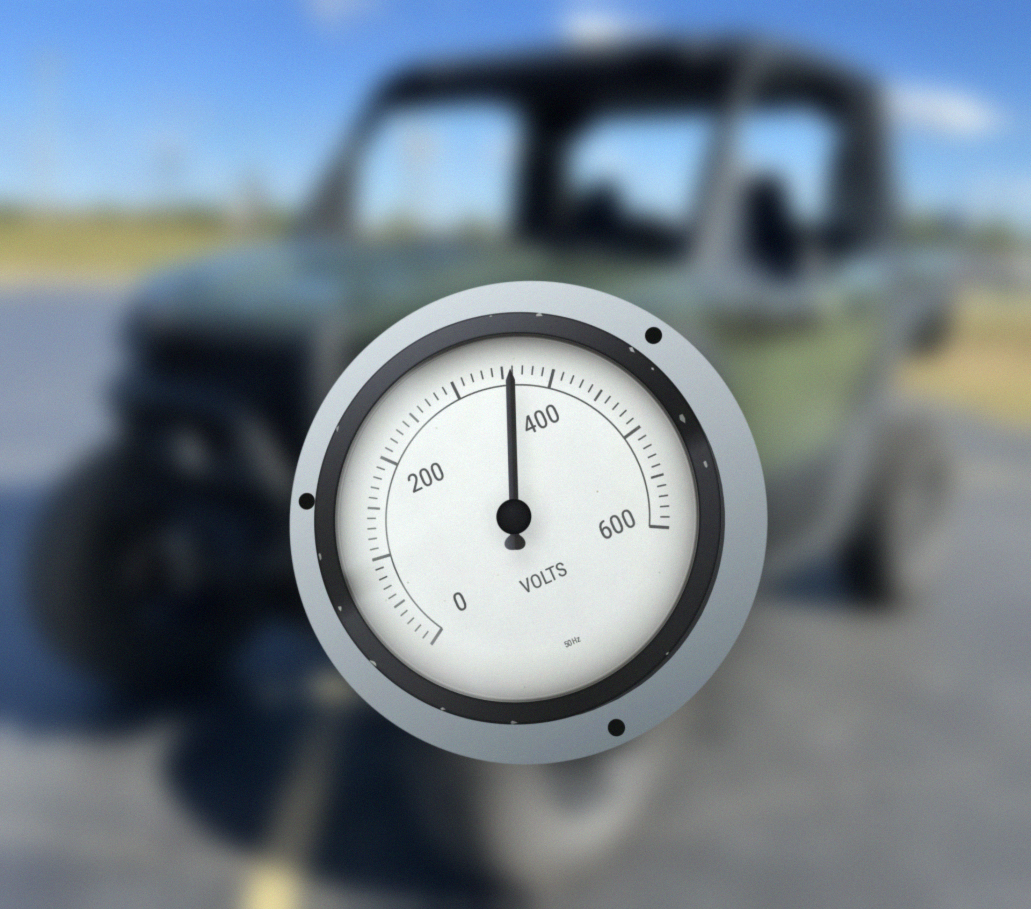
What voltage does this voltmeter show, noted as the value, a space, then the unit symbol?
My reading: 360 V
